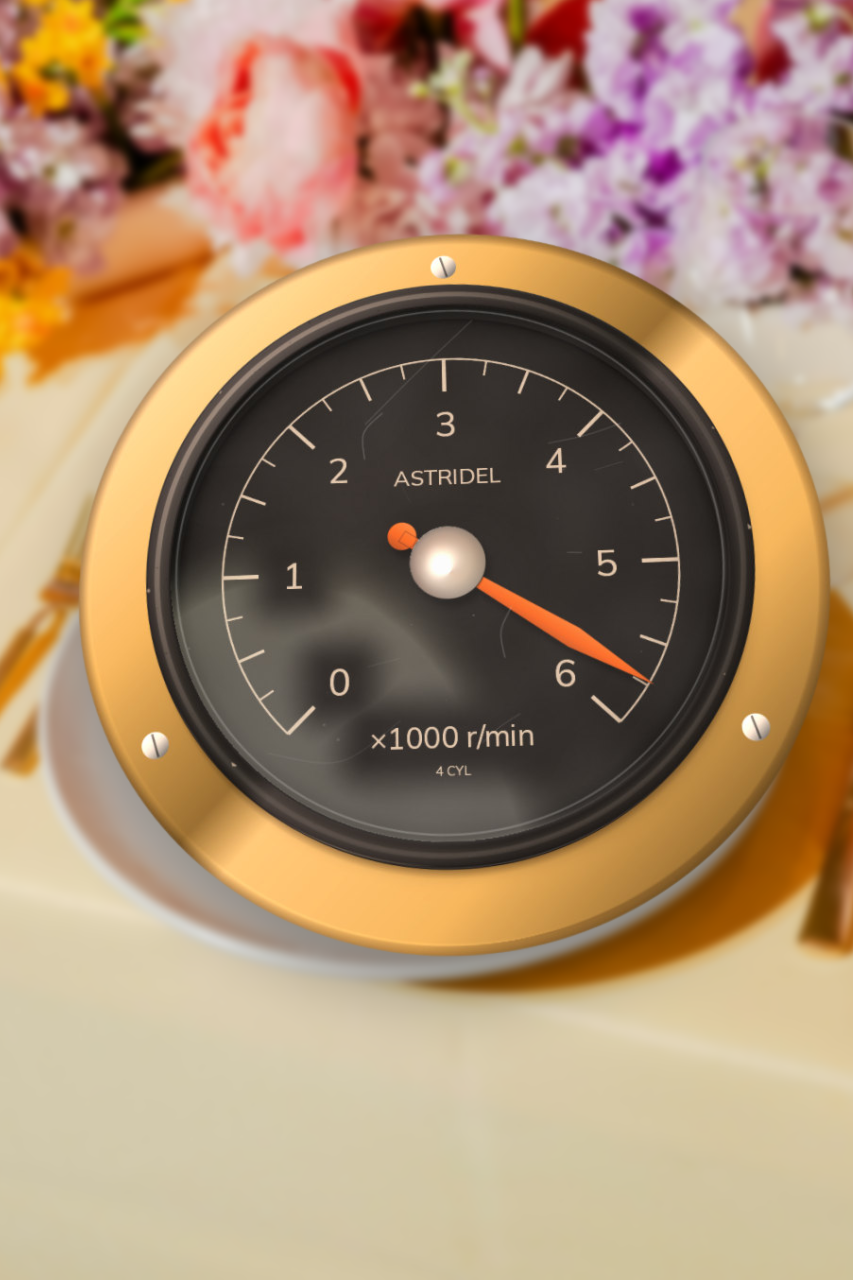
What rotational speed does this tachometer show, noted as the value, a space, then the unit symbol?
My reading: 5750 rpm
